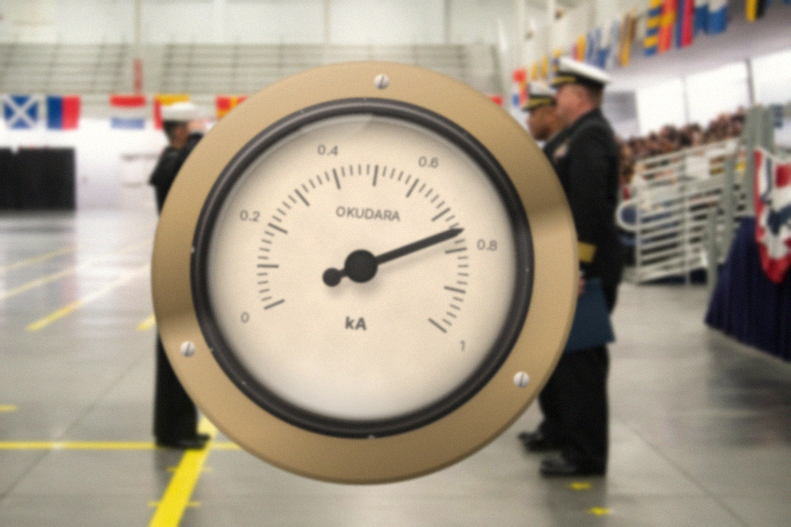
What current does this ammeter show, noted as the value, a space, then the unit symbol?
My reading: 0.76 kA
